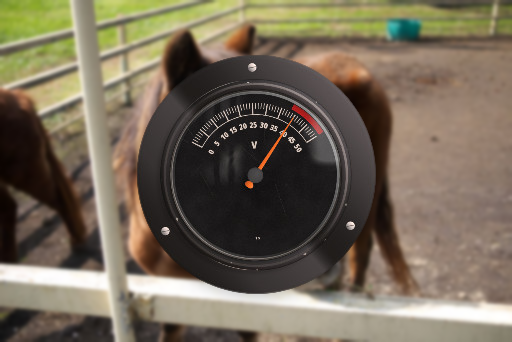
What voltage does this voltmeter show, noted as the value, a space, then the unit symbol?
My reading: 40 V
